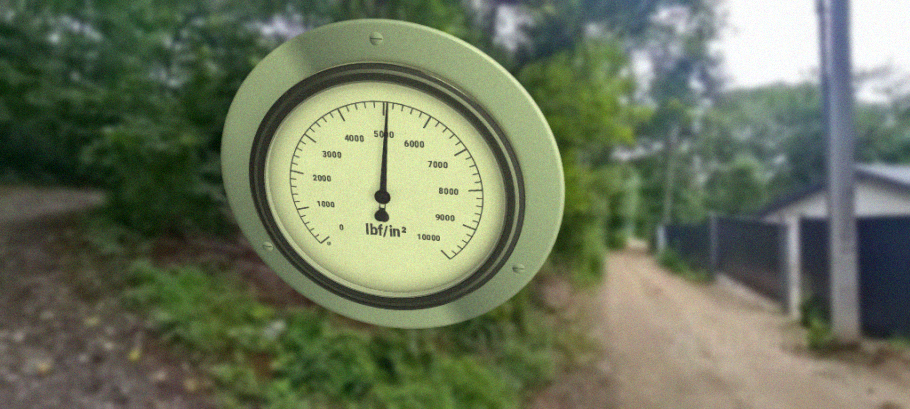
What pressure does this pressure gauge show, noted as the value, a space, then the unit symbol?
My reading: 5100 psi
